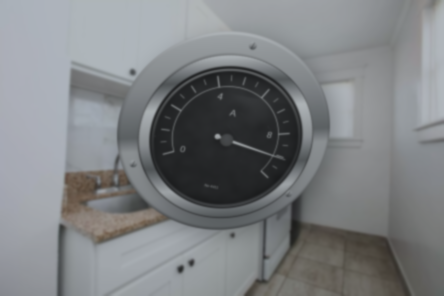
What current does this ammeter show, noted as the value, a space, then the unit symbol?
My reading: 9 A
